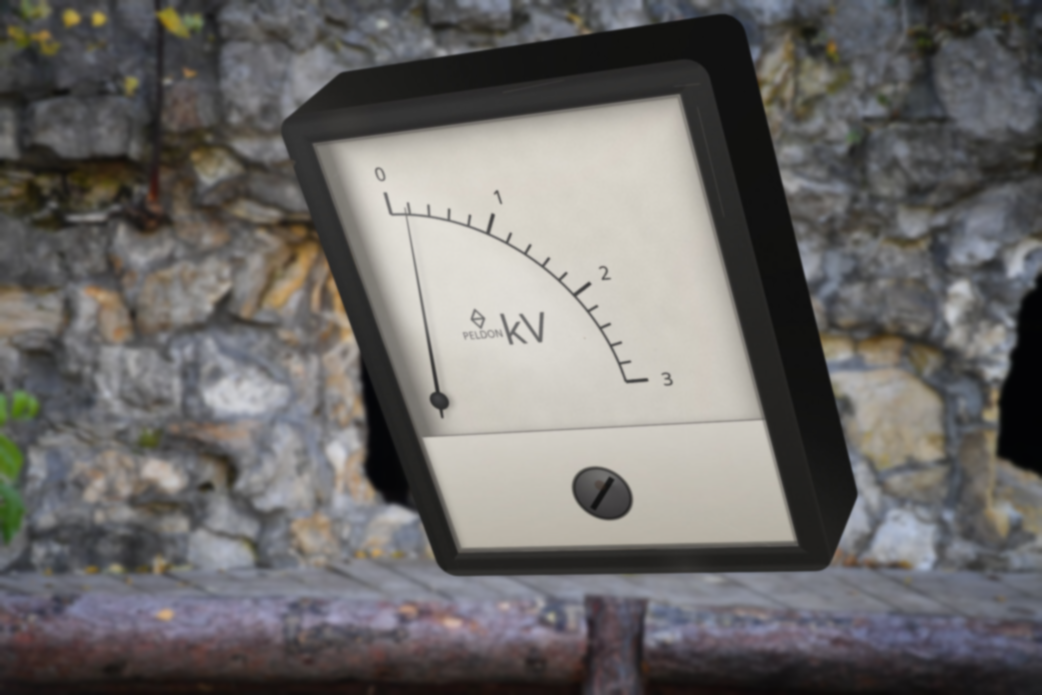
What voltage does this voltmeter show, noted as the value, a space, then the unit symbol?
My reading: 0.2 kV
